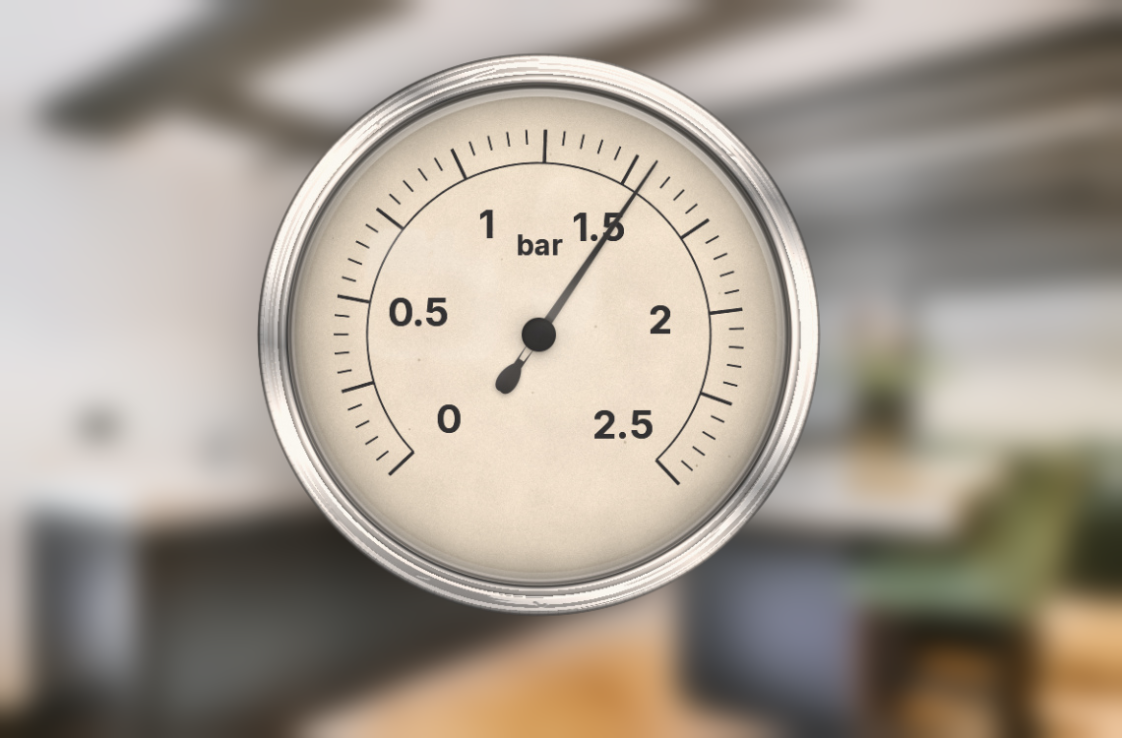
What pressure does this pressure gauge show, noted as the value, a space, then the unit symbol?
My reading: 1.55 bar
